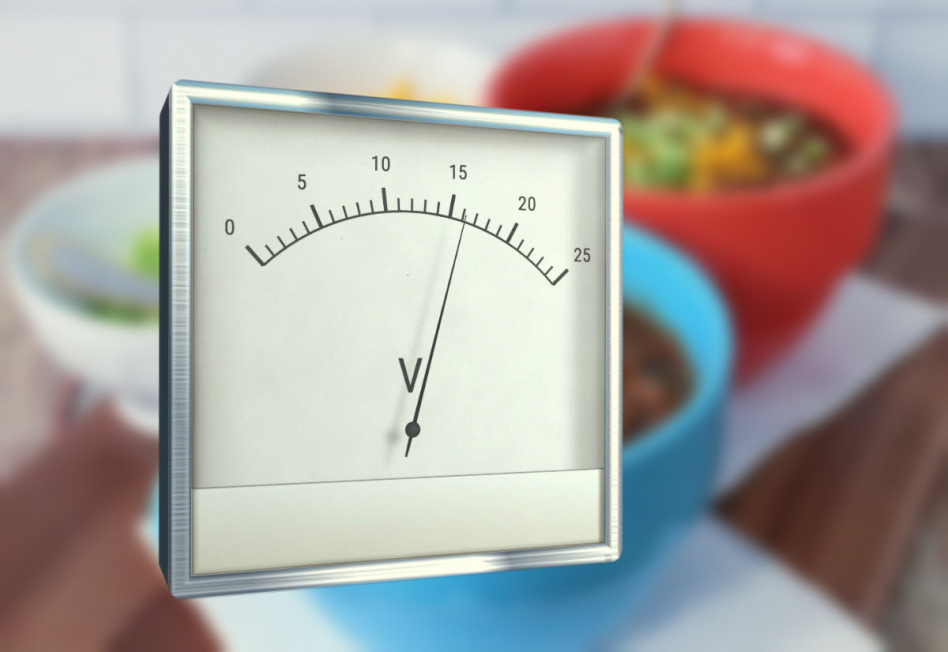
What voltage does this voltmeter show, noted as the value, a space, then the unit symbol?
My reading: 16 V
